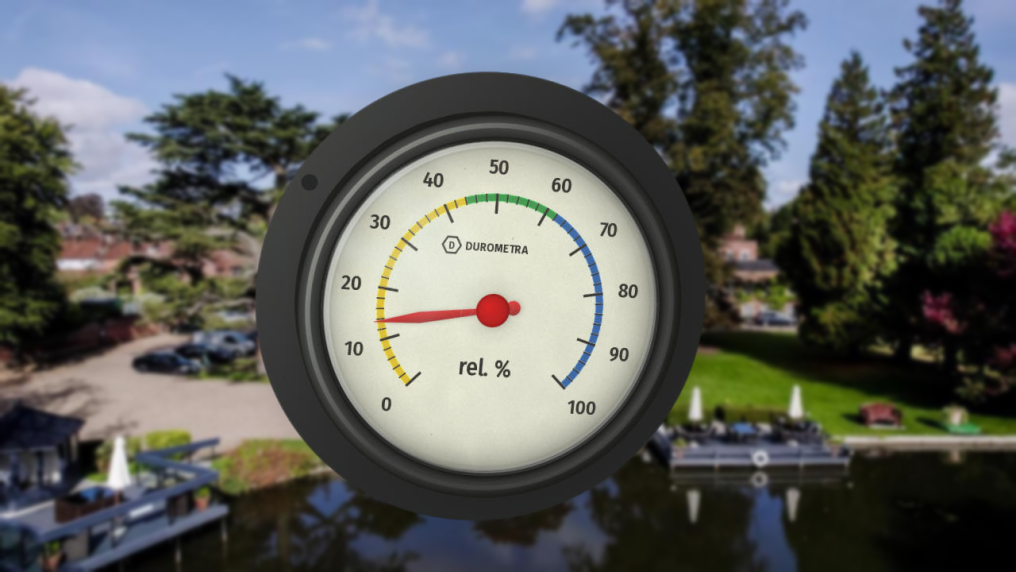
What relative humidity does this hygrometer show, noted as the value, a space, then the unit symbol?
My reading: 14 %
